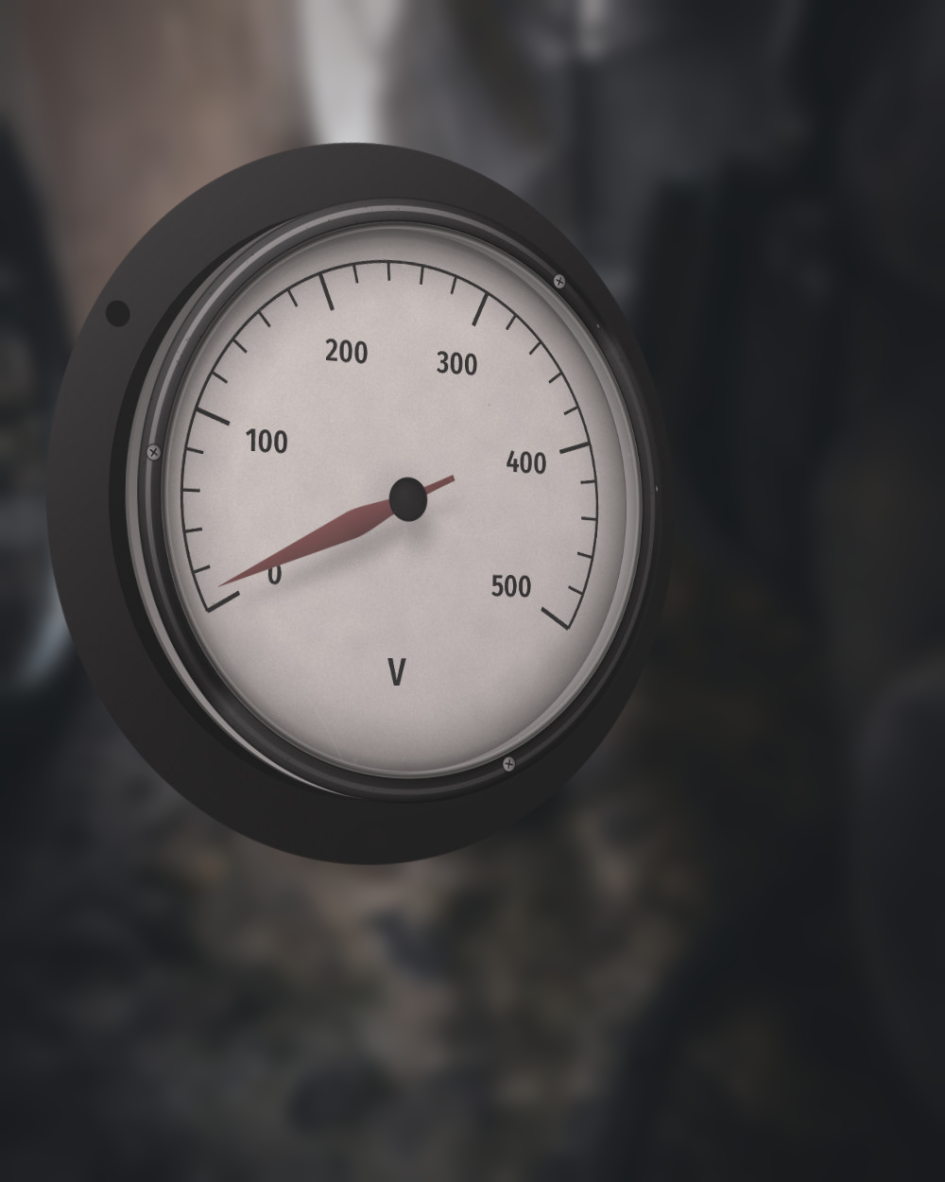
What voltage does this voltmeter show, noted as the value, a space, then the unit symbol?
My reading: 10 V
